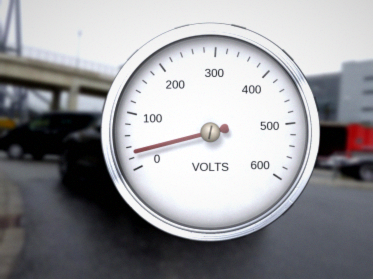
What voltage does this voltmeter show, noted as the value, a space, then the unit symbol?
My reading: 30 V
